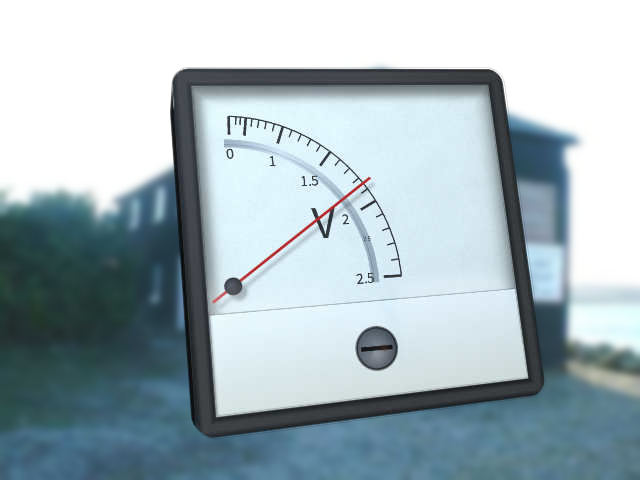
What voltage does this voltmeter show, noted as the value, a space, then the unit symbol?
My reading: 1.85 V
